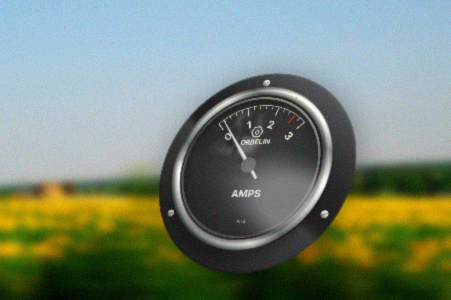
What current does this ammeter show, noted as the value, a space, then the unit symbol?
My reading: 0.2 A
